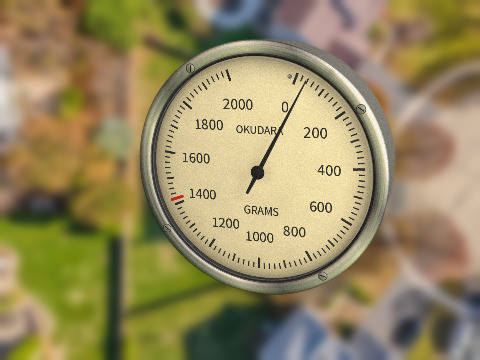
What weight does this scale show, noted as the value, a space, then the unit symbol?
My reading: 40 g
